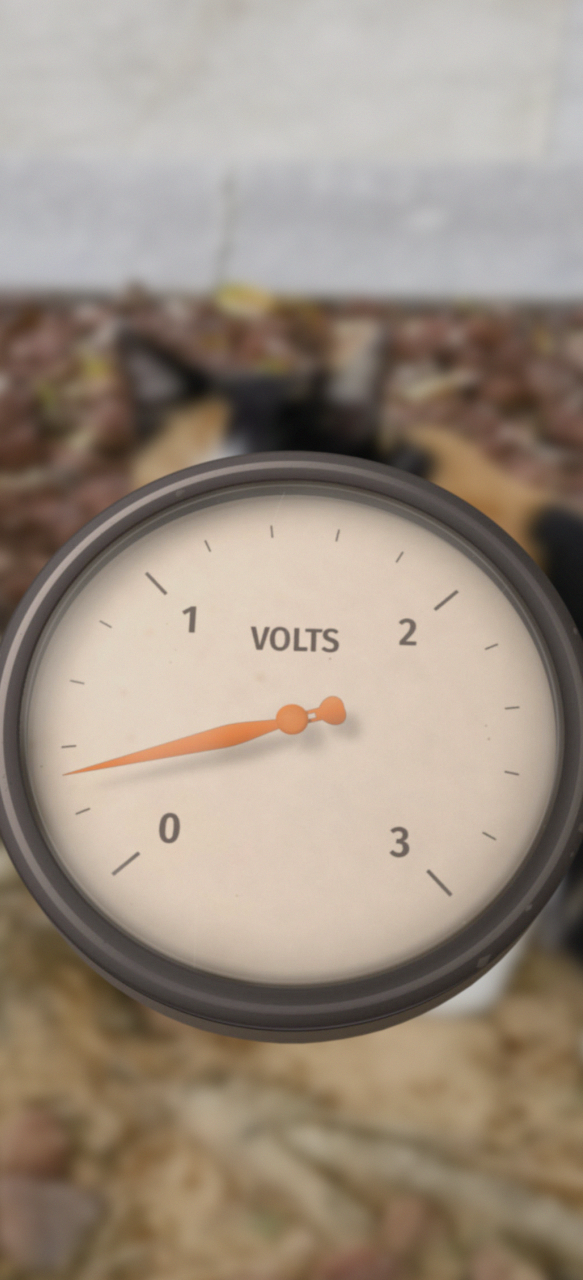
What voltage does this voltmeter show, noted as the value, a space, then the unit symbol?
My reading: 0.3 V
